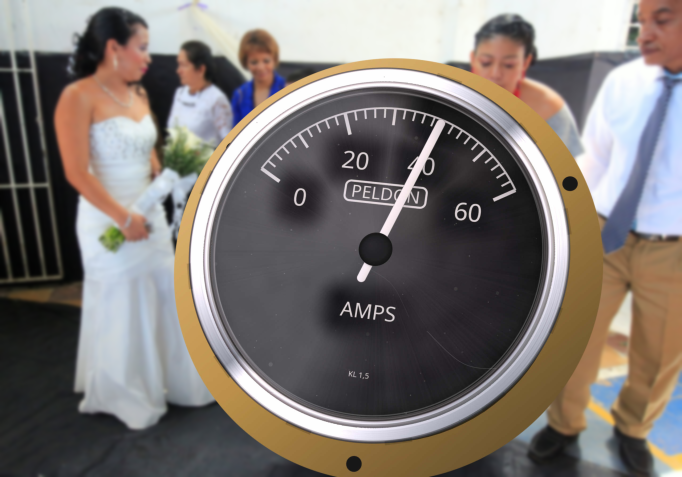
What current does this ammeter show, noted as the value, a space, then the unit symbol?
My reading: 40 A
